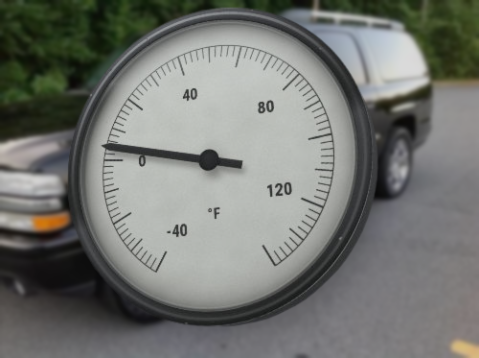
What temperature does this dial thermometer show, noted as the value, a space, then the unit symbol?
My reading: 4 °F
